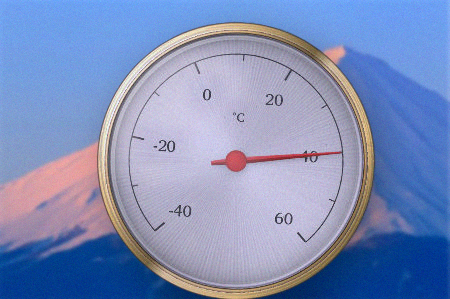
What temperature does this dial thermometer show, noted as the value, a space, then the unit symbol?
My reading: 40 °C
